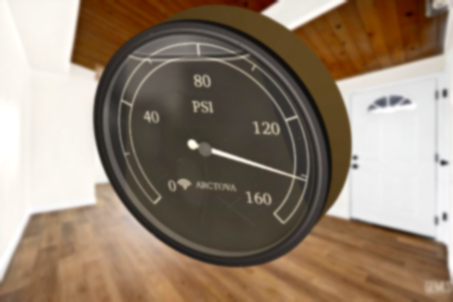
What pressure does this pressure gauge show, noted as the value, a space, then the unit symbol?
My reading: 140 psi
